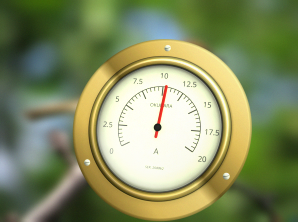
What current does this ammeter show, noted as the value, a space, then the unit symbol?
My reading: 10.5 A
